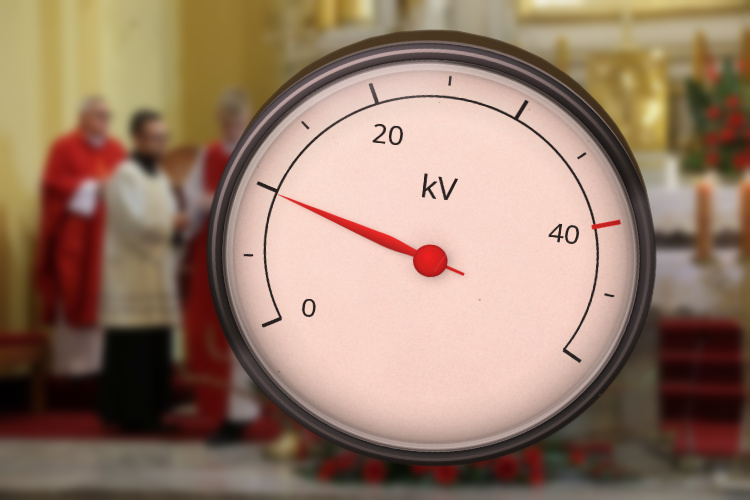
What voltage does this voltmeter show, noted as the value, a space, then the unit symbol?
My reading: 10 kV
